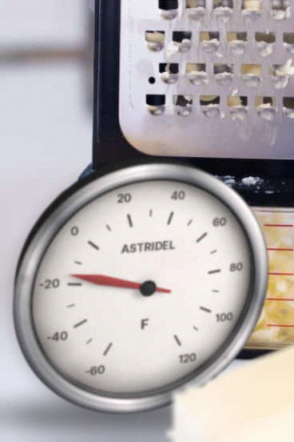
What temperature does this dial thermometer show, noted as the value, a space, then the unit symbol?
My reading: -15 °F
